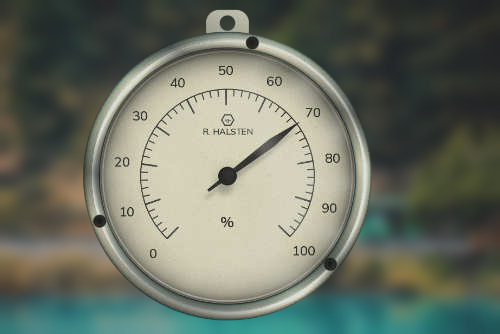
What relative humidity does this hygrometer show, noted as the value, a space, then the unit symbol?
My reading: 70 %
